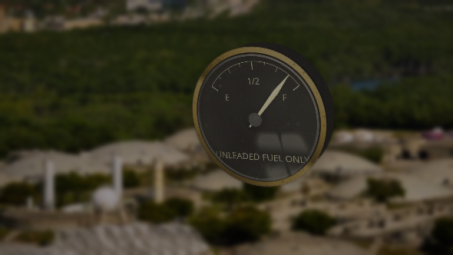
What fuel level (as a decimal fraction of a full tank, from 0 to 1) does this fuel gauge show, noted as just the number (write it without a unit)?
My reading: 0.875
